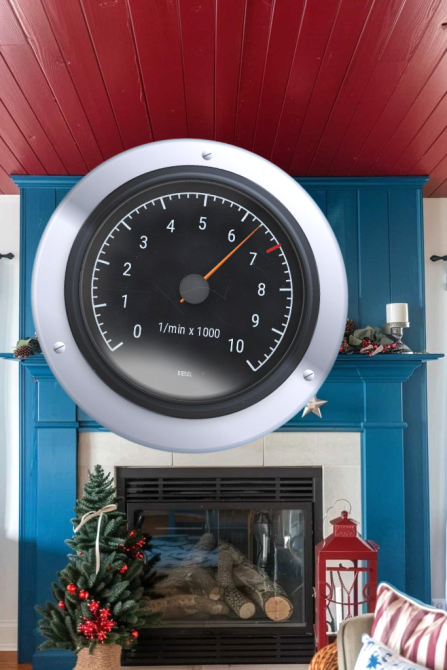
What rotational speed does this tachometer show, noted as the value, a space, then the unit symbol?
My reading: 6400 rpm
